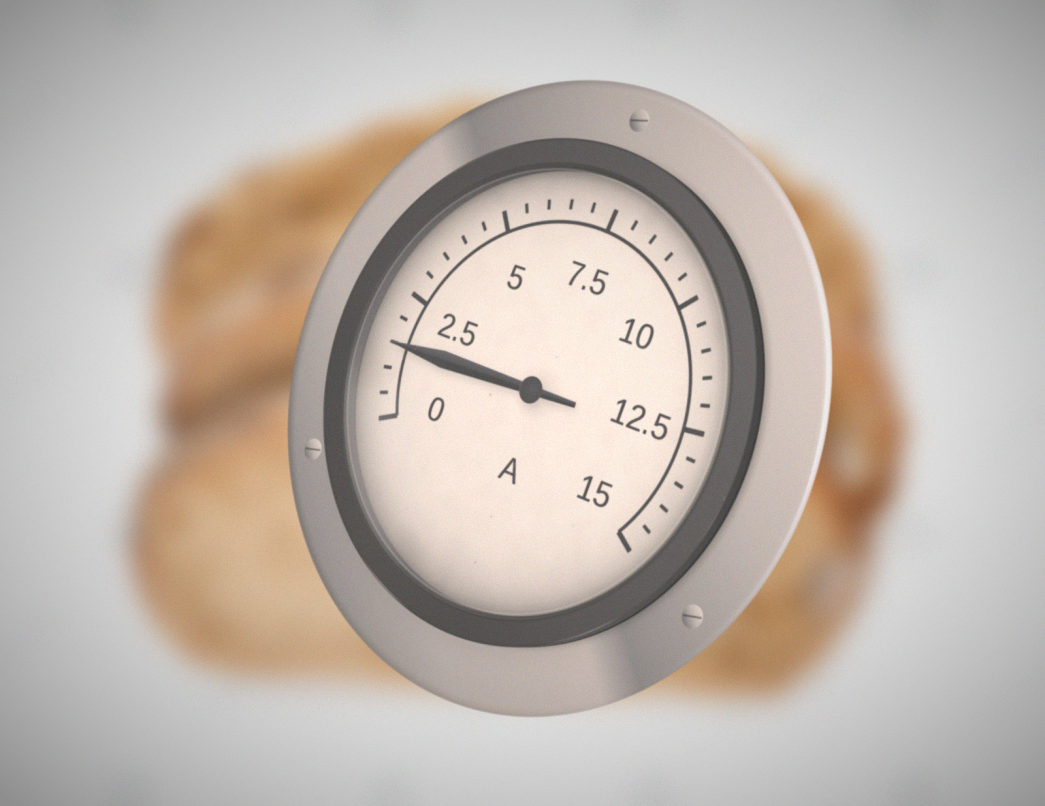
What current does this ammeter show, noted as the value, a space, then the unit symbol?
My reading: 1.5 A
